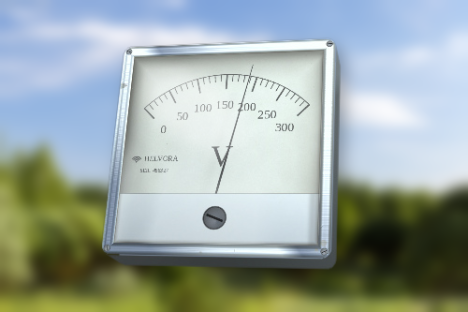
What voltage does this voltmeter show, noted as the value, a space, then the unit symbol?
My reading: 190 V
